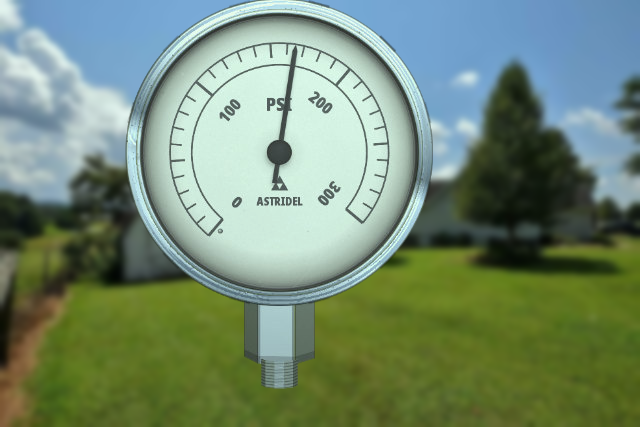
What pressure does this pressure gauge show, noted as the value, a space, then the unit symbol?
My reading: 165 psi
